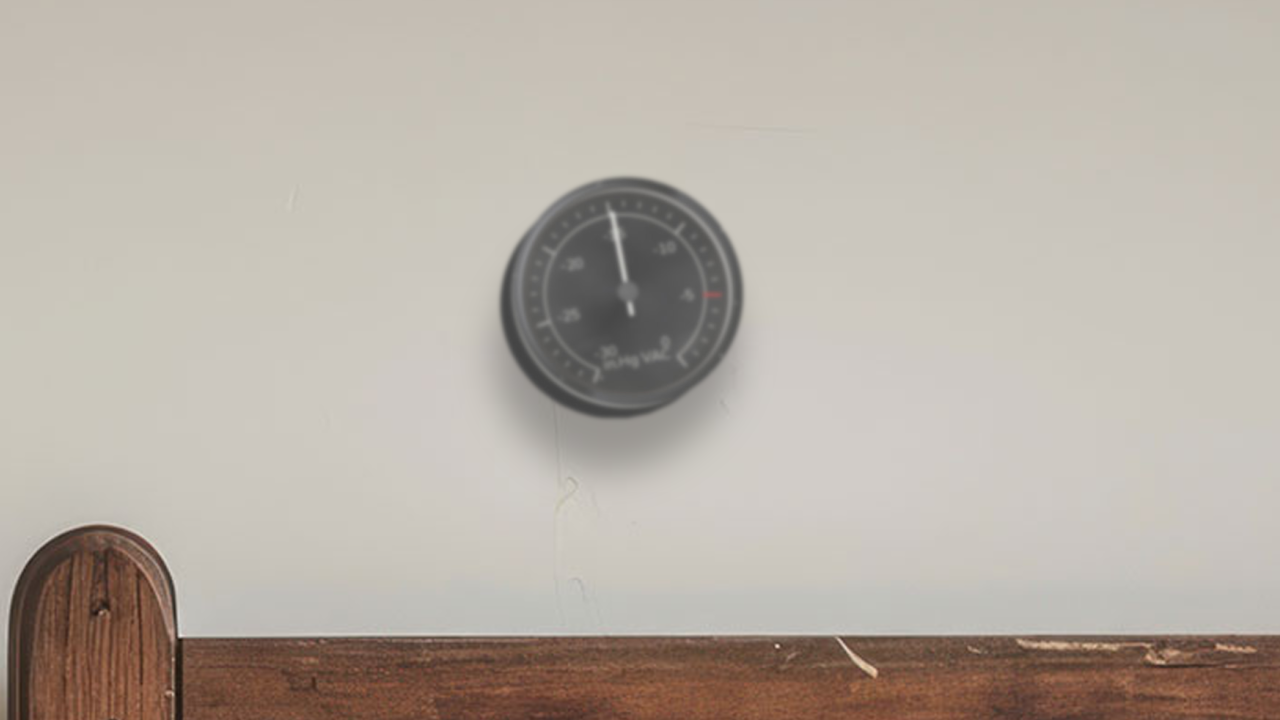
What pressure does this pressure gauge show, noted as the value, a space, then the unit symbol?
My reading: -15 inHg
